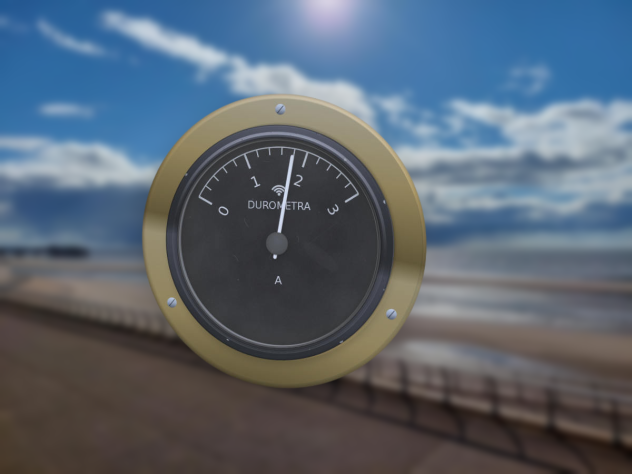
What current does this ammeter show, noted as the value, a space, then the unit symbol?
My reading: 1.8 A
